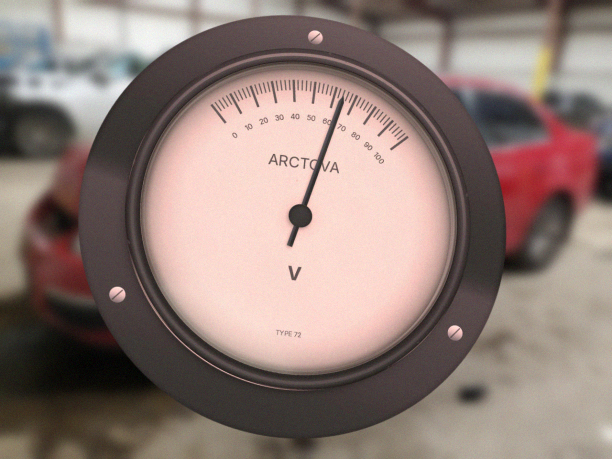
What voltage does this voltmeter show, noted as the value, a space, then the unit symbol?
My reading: 64 V
